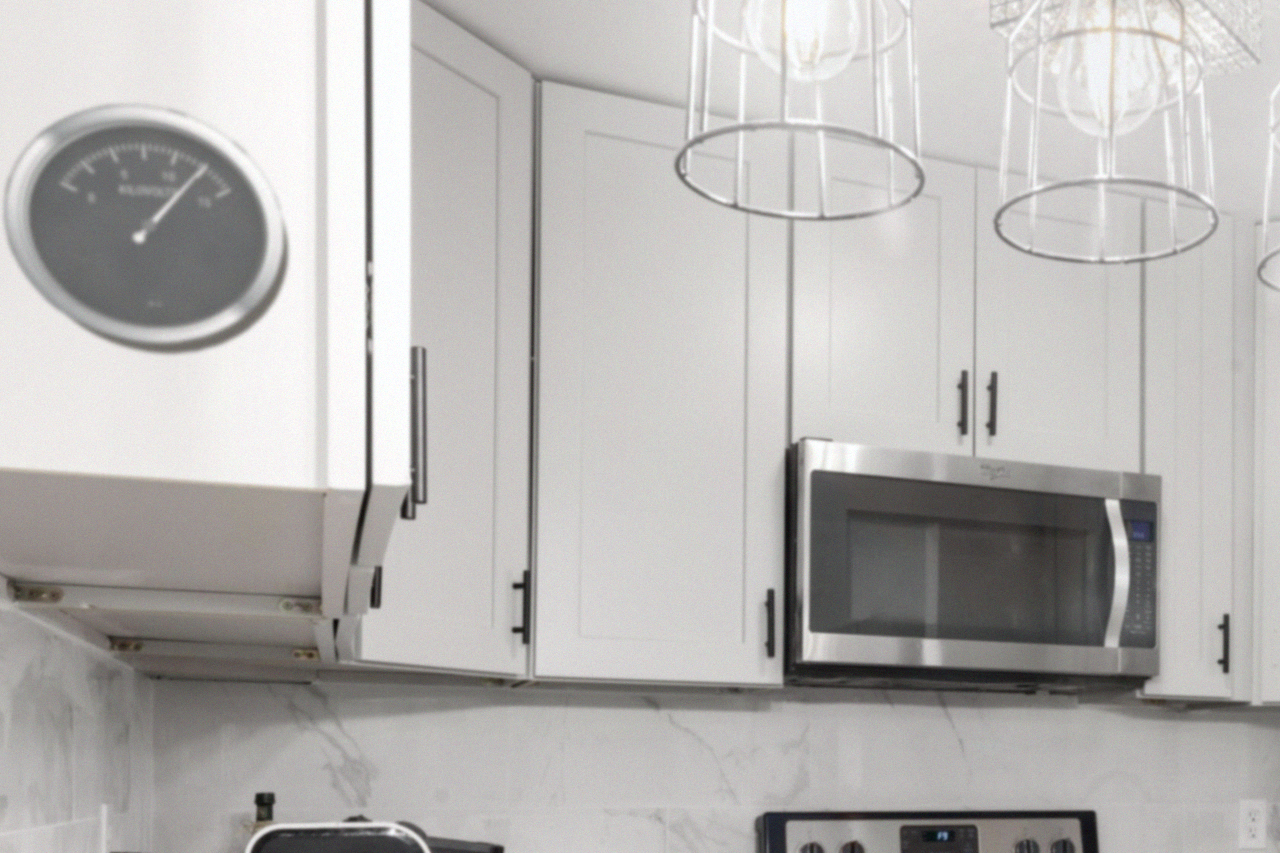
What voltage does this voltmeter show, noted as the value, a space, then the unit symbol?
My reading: 12.5 kV
